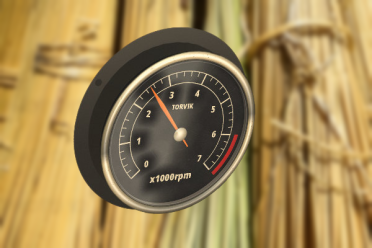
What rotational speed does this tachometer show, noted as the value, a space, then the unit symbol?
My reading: 2500 rpm
